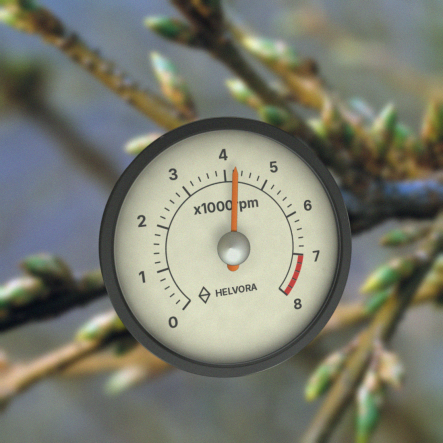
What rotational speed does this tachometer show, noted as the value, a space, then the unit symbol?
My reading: 4200 rpm
